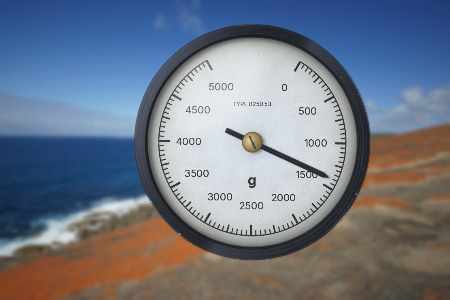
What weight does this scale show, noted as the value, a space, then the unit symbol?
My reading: 1400 g
